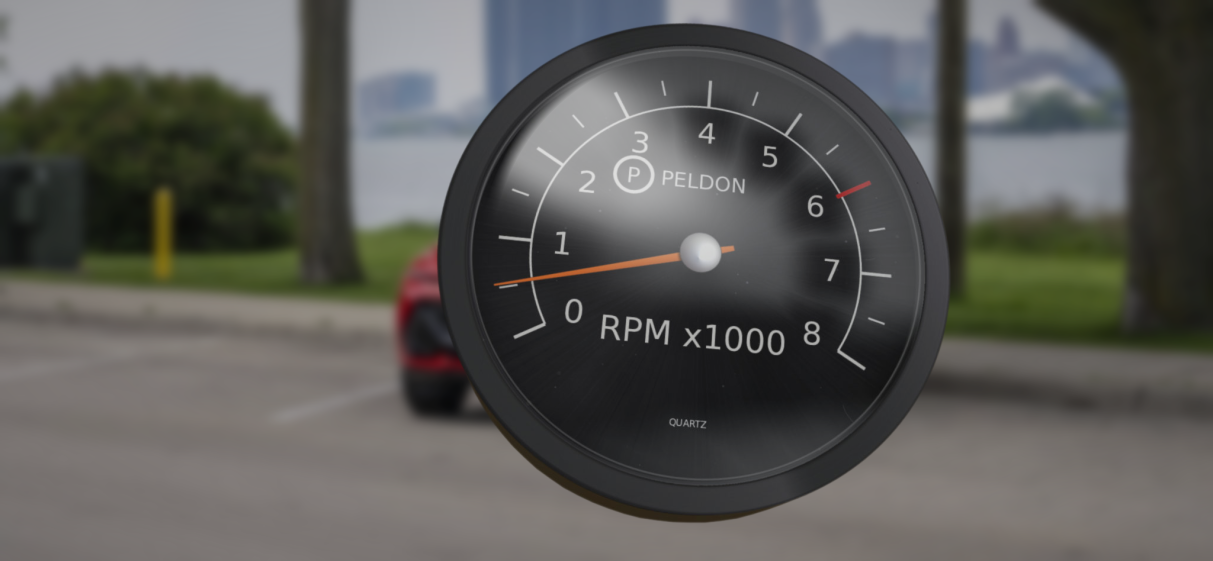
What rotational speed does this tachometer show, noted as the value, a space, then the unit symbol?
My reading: 500 rpm
